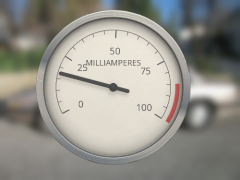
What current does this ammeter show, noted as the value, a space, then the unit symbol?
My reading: 17.5 mA
